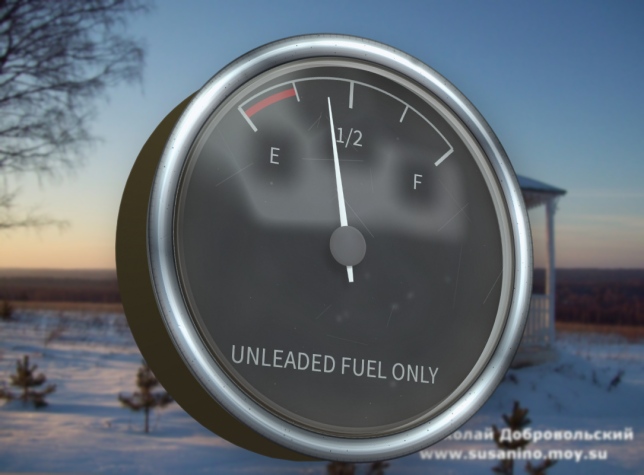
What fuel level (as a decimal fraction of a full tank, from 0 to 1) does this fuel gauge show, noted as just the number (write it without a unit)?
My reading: 0.375
